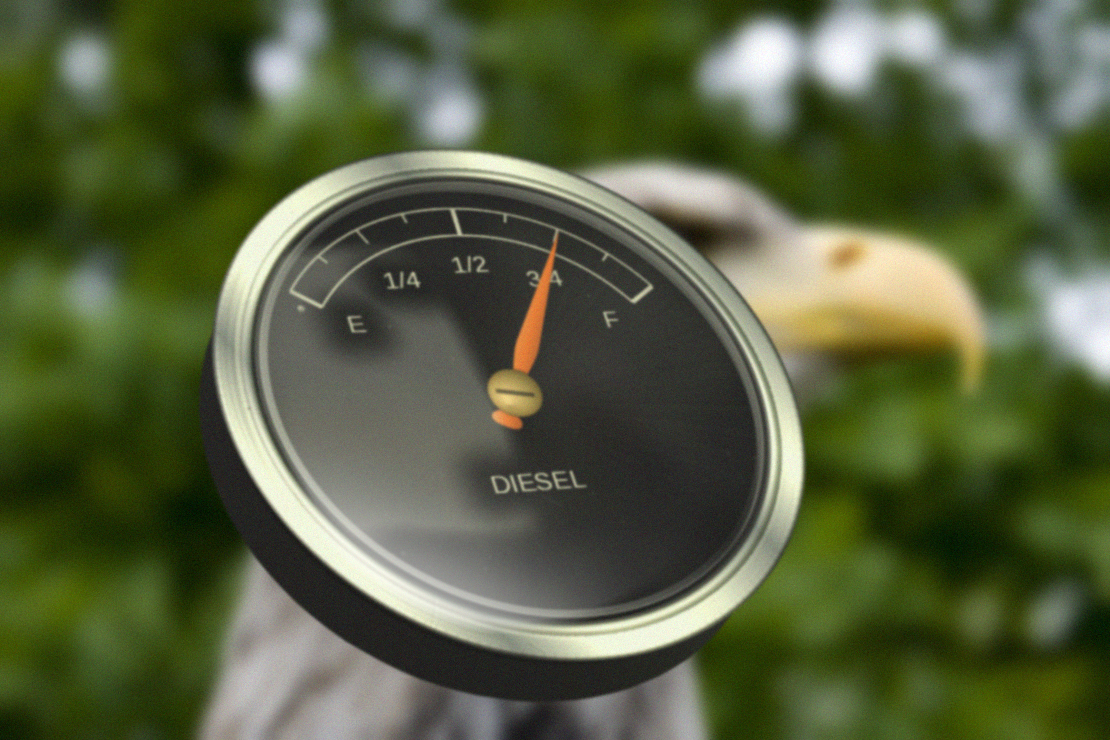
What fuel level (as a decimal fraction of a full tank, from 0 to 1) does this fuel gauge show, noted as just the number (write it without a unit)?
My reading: 0.75
